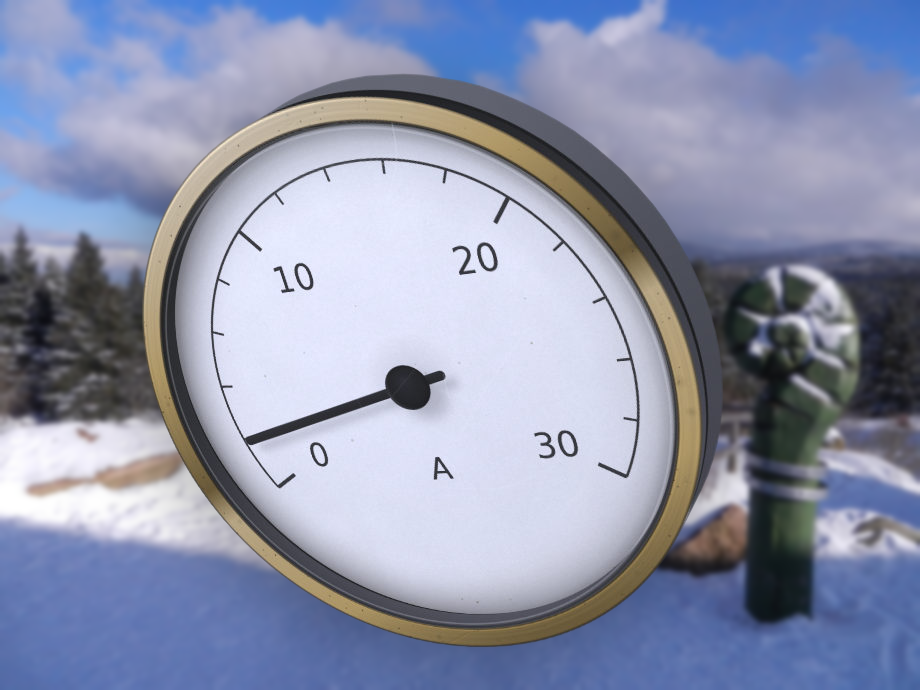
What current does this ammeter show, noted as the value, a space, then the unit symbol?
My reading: 2 A
